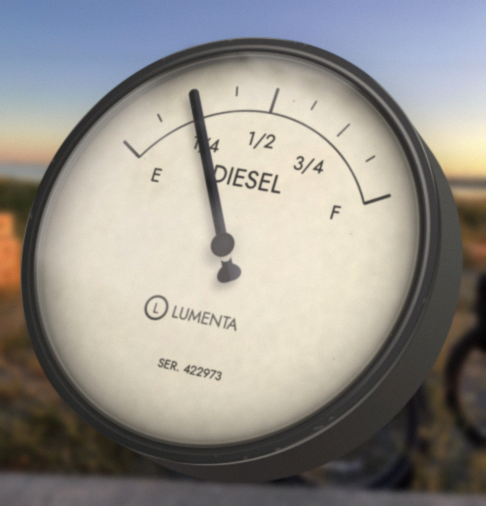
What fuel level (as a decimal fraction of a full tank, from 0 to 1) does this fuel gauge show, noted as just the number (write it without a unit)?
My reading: 0.25
